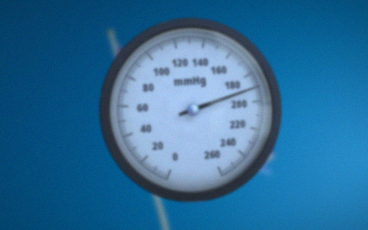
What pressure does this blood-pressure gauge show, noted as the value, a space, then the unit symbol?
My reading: 190 mmHg
